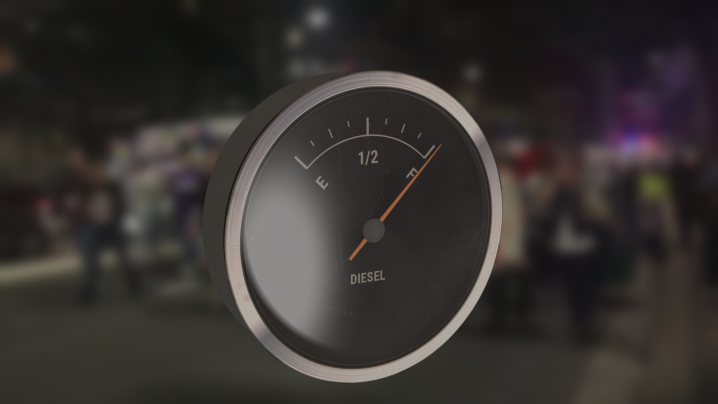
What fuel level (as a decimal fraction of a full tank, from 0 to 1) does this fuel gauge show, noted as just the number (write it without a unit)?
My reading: 1
